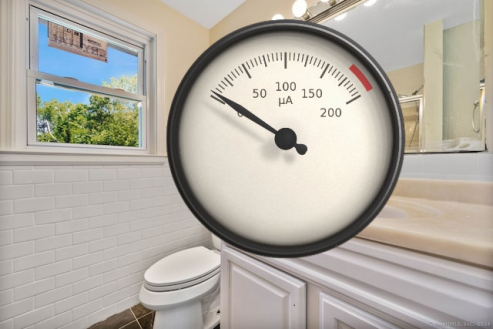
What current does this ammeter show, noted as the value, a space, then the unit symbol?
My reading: 5 µA
